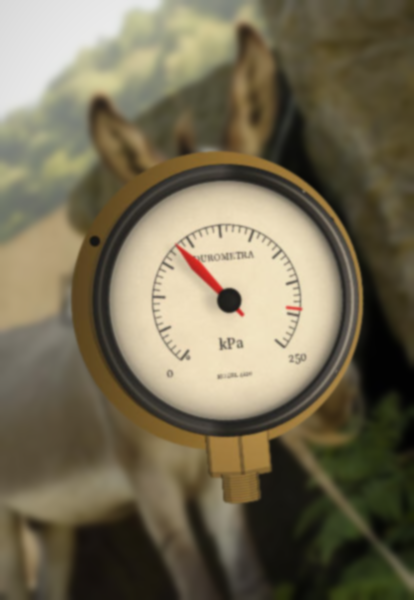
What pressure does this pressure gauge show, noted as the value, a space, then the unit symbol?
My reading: 90 kPa
